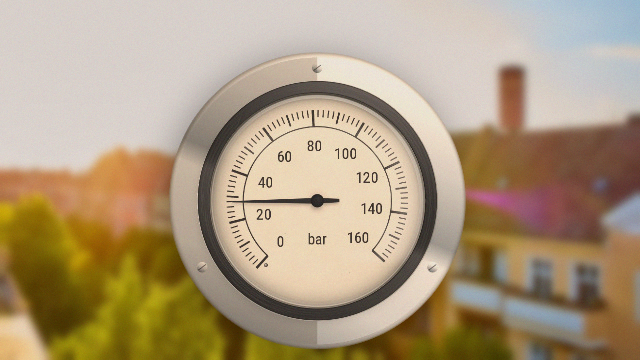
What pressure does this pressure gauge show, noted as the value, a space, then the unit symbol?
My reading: 28 bar
